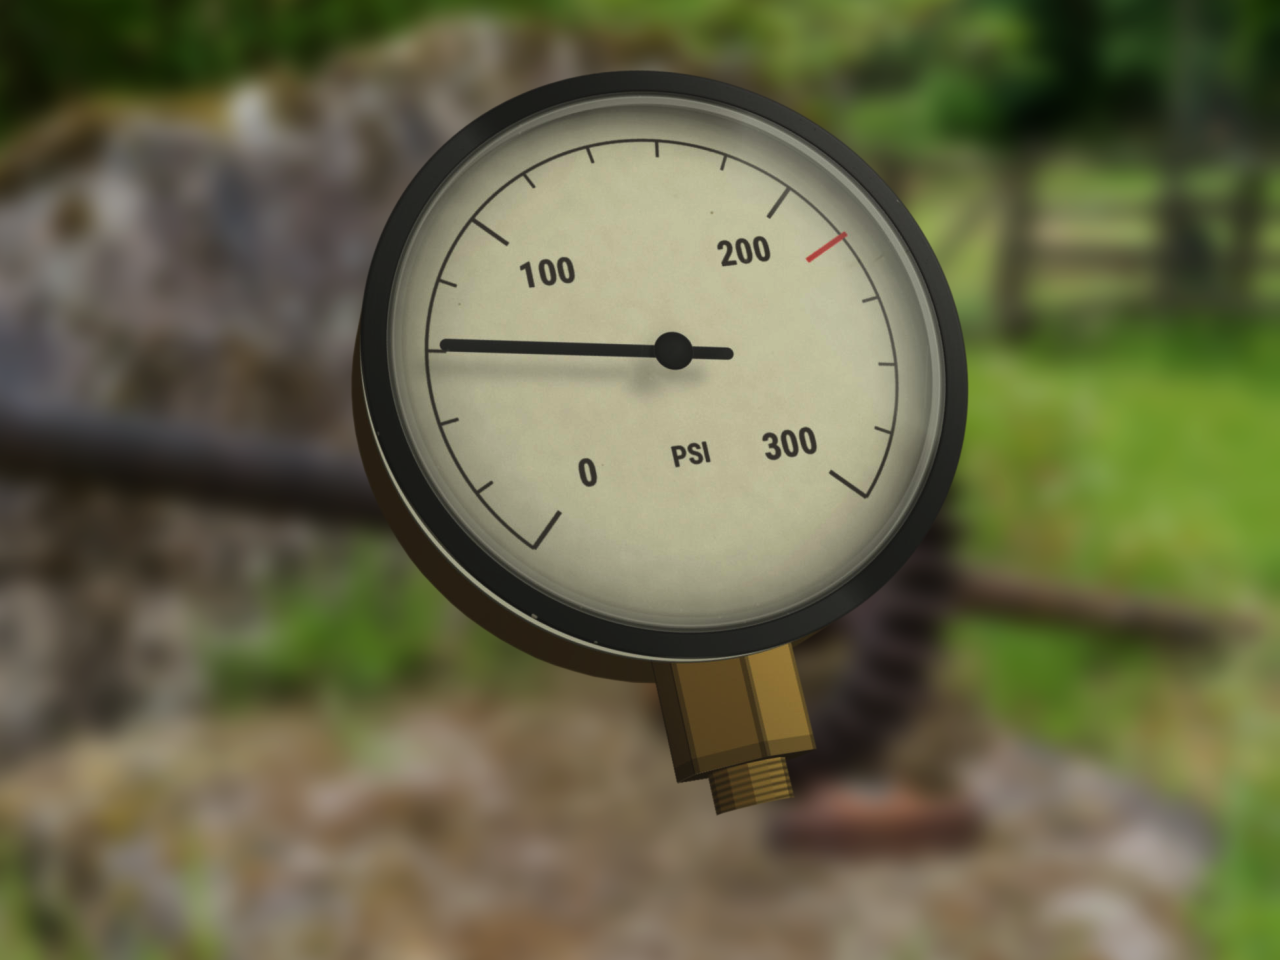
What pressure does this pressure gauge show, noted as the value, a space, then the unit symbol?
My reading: 60 psi
